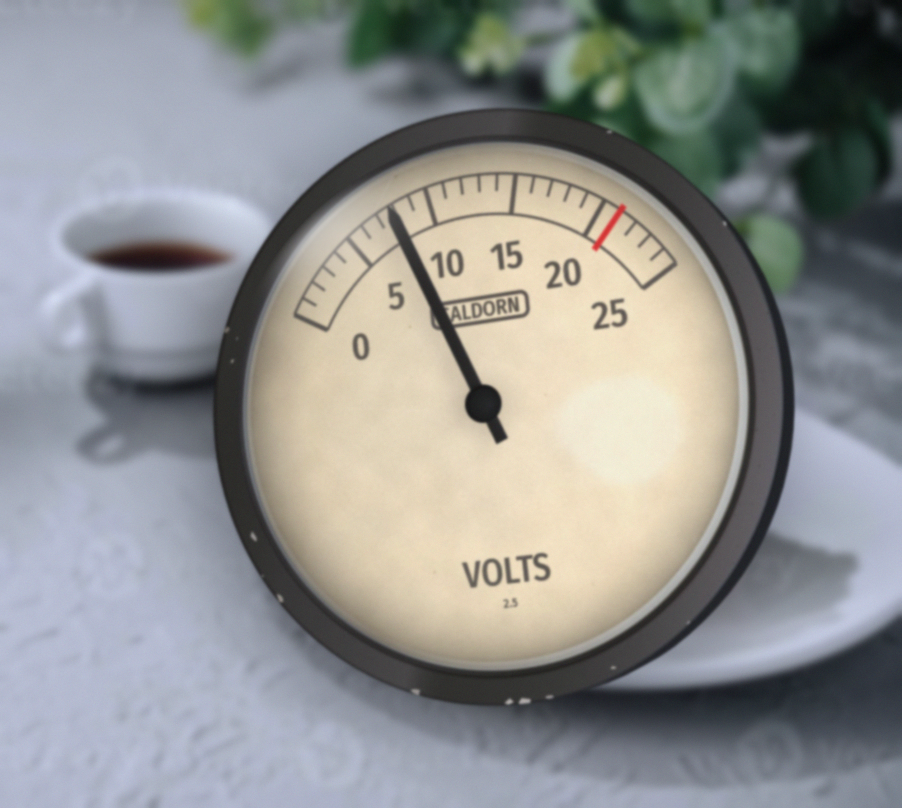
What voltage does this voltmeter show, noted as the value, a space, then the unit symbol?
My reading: 8 V
